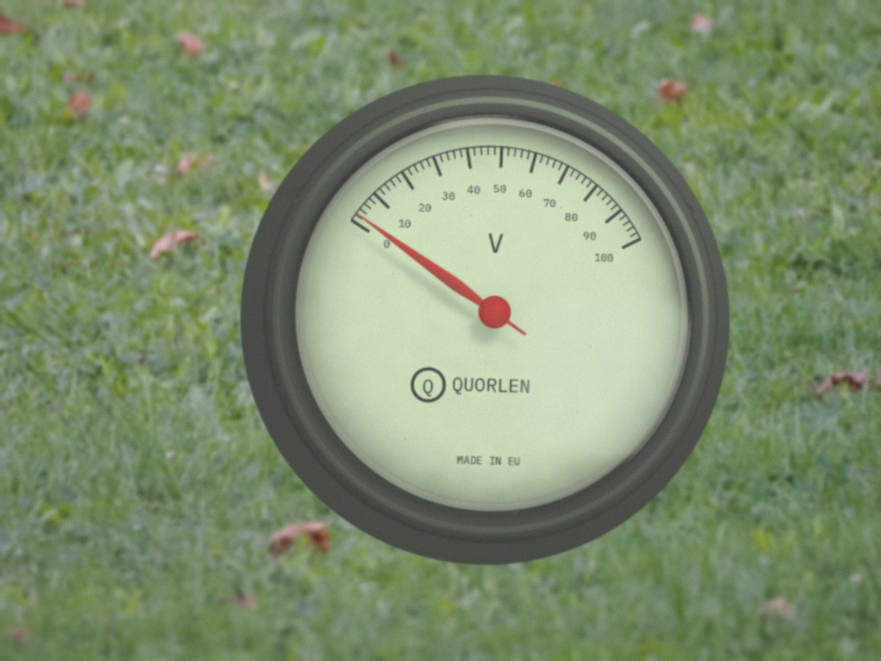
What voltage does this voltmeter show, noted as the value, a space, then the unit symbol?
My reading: 2 V
